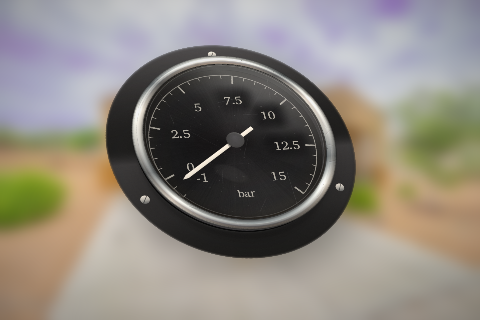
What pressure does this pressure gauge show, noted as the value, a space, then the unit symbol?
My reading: -0.5 bar
